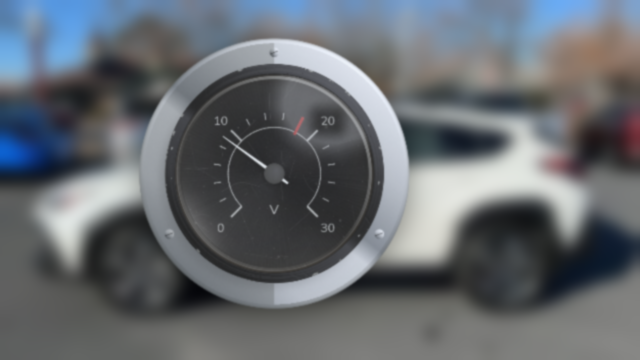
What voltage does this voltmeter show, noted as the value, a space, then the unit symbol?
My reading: 9 V
